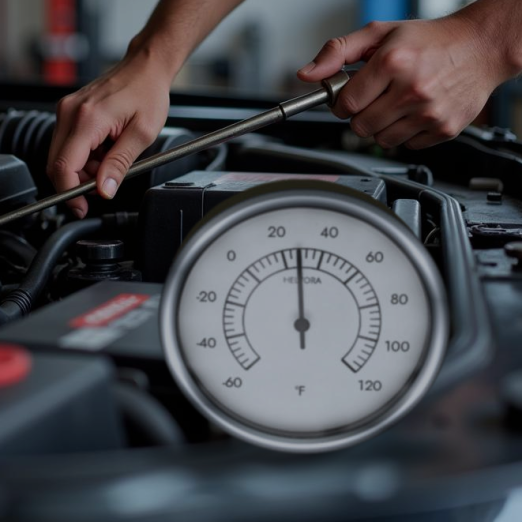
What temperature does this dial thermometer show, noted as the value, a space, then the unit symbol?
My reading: 28 °F
